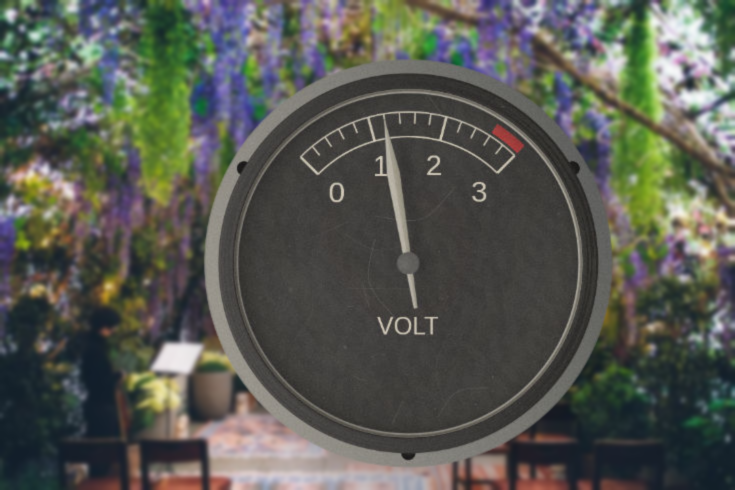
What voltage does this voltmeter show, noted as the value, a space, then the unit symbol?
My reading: 1.2 V
